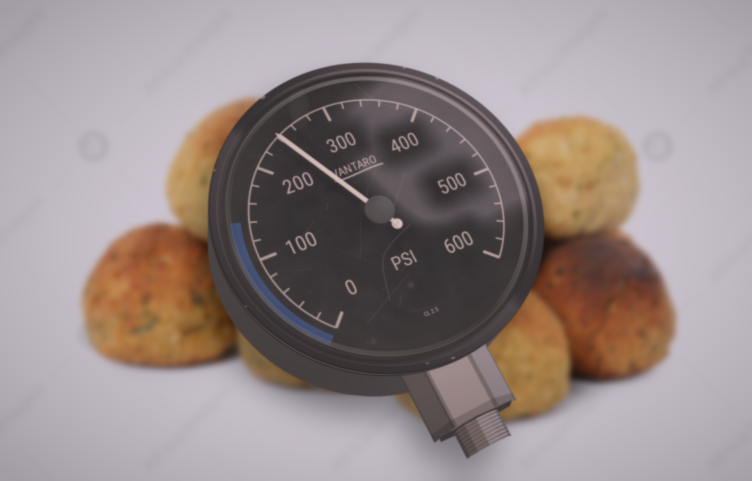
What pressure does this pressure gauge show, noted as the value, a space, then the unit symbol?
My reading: 240 psi
